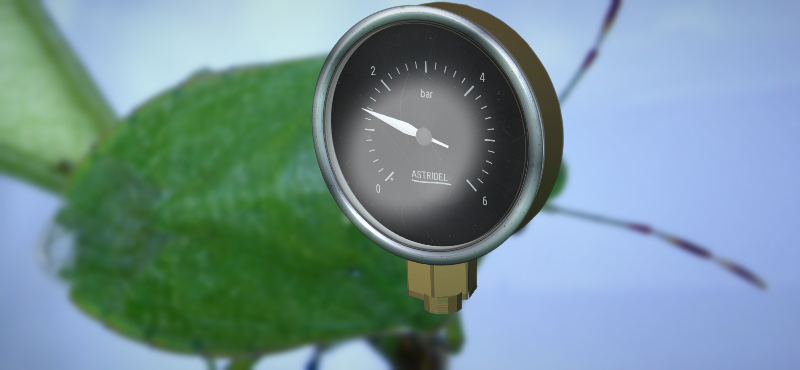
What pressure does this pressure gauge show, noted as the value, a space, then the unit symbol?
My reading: 1.4 bar
